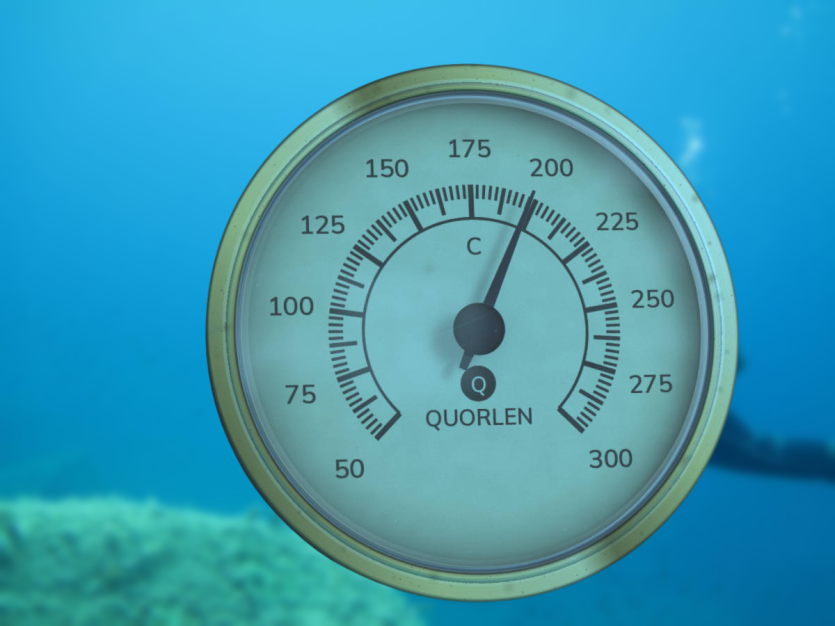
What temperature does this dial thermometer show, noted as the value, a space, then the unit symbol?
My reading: 197.5 °C
